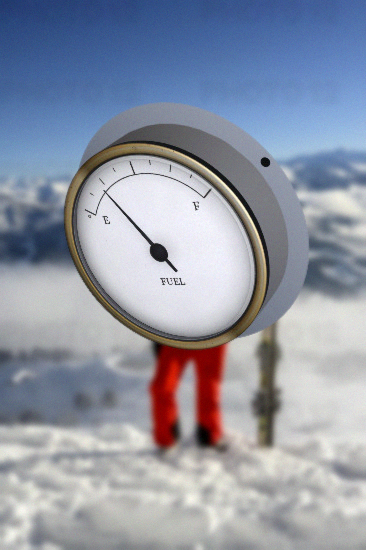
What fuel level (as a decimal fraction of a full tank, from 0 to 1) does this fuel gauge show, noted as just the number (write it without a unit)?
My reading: 0.25
